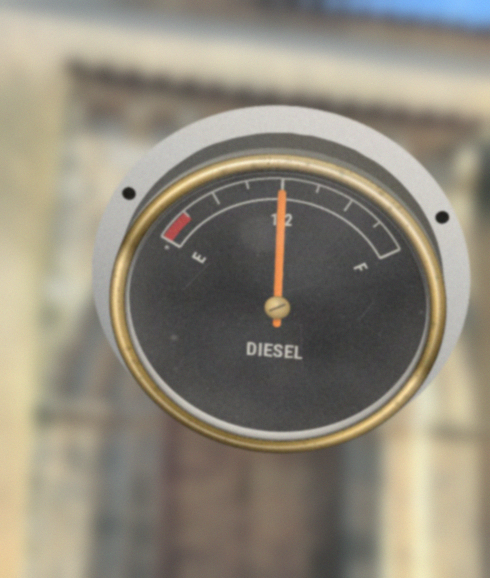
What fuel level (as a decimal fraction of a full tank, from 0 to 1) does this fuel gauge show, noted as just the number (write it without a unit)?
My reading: 0.5
